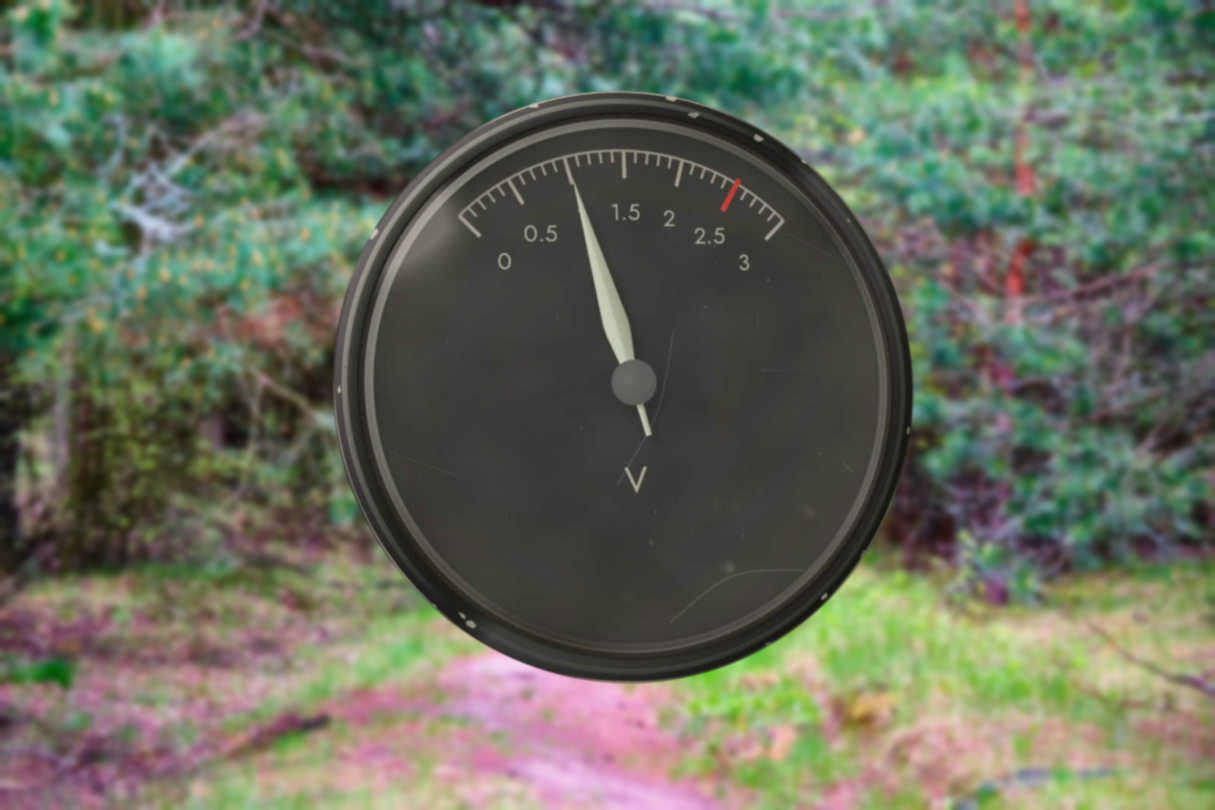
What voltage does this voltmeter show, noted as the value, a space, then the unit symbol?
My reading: 1 V
